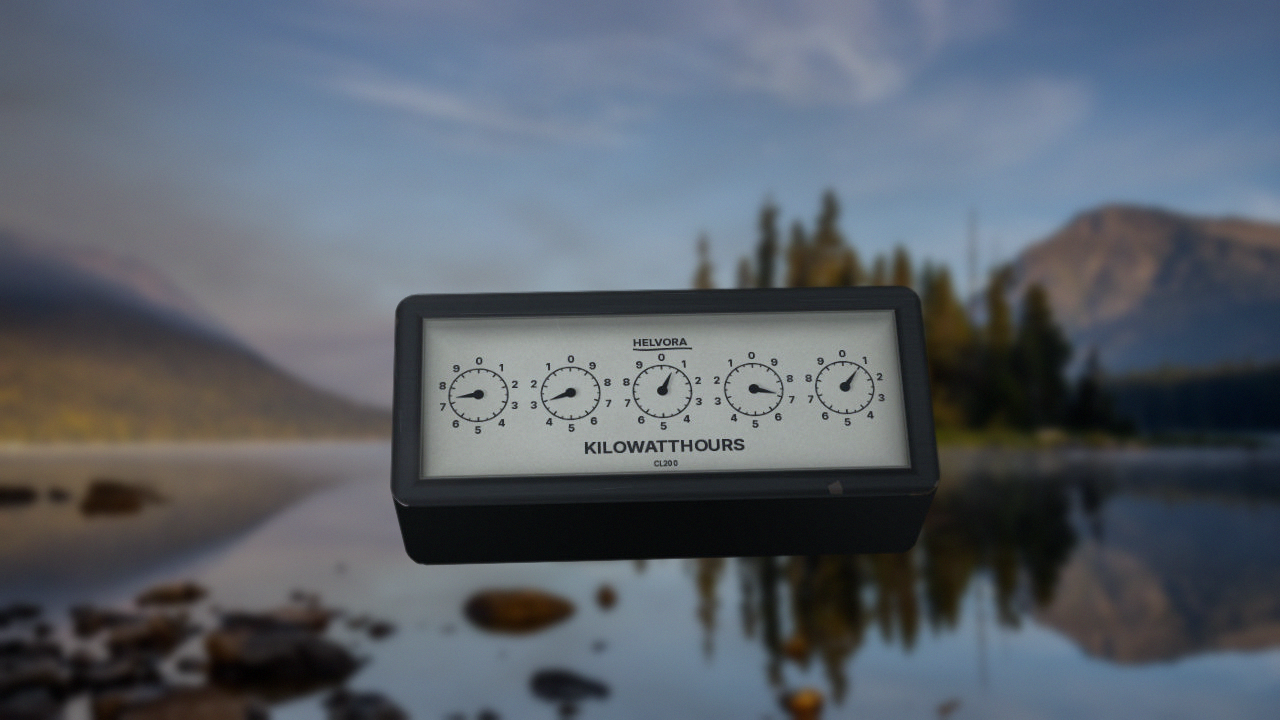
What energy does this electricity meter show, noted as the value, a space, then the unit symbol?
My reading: 73071 kWh
